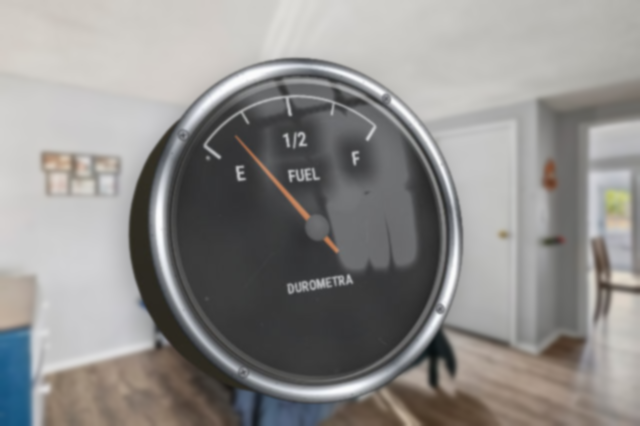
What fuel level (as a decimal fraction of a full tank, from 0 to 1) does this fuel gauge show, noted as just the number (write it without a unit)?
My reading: 0.125
